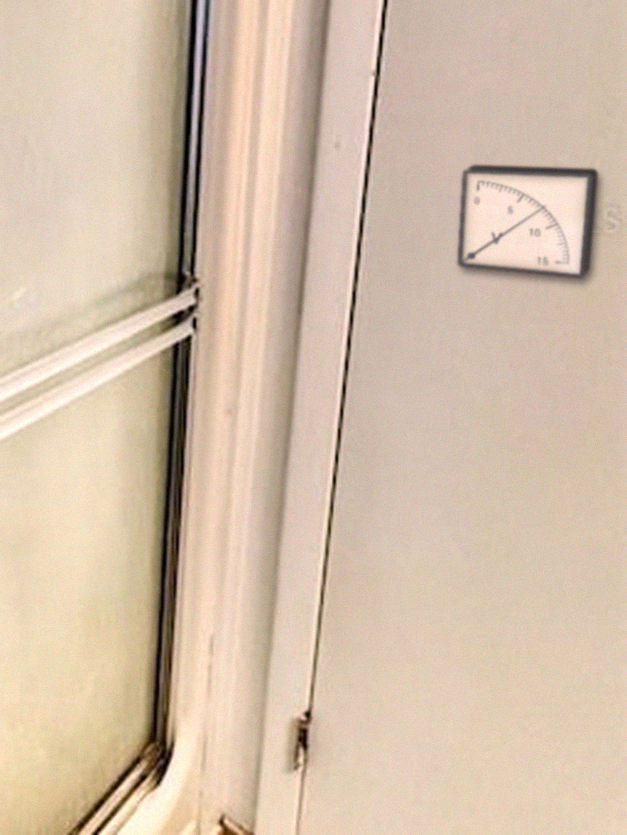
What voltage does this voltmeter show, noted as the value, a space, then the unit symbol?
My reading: 7.5 V
